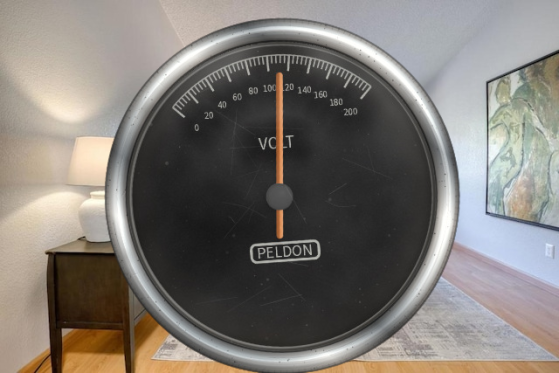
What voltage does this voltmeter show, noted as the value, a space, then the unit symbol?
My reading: 112 V
